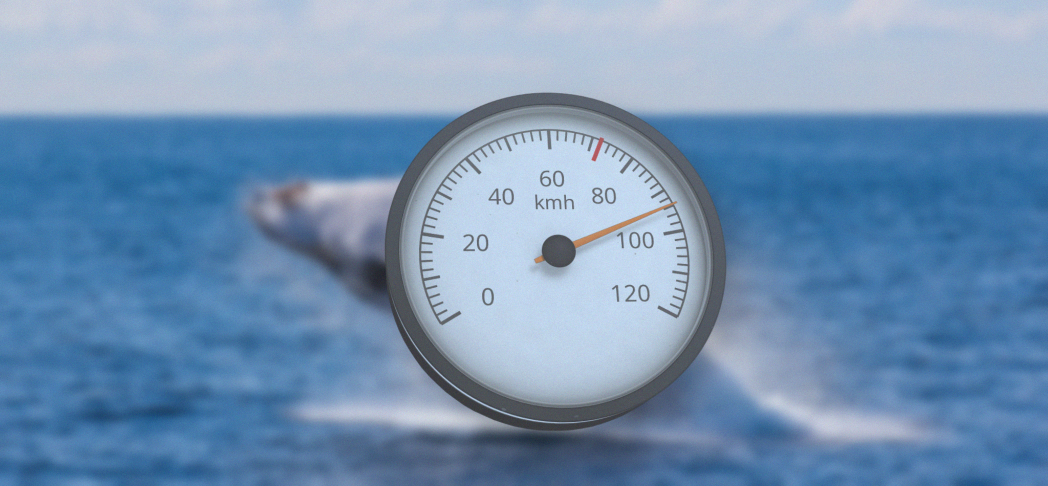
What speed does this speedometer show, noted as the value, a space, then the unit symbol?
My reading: 94 km/h
